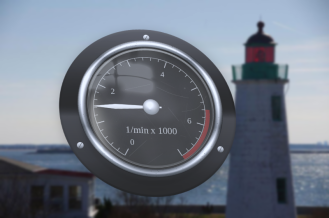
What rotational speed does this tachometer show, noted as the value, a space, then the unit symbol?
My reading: 1400 rpm
